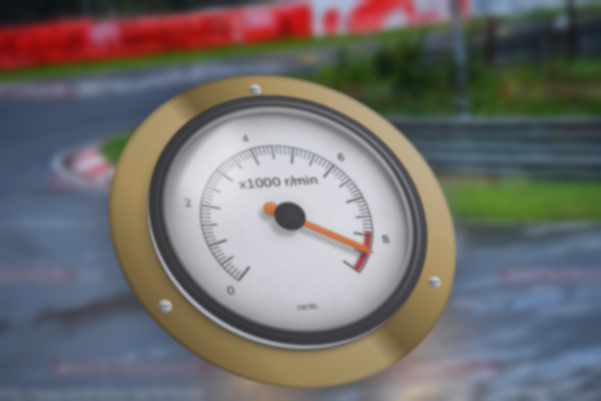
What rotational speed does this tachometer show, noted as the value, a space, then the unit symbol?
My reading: 8500 rpm
